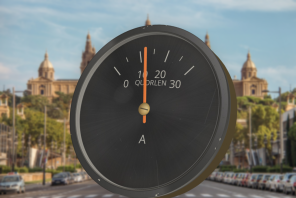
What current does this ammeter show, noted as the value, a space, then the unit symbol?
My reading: 12.5 A
